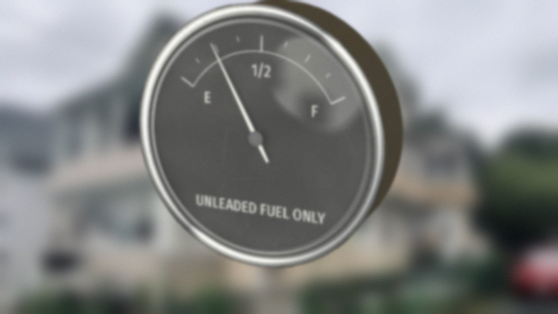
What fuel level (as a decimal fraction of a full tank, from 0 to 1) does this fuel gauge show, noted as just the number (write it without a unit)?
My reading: 0.25
